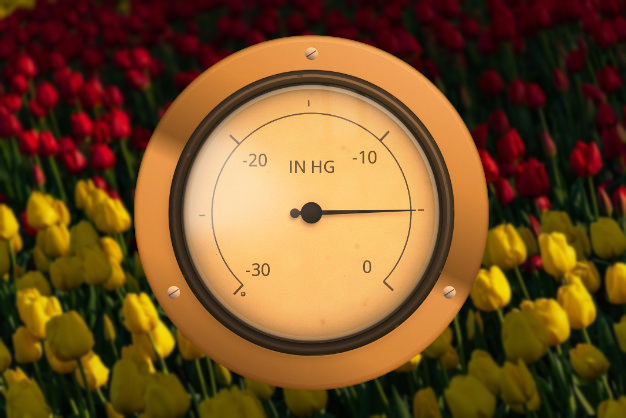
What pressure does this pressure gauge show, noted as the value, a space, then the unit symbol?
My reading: -5 inHg
